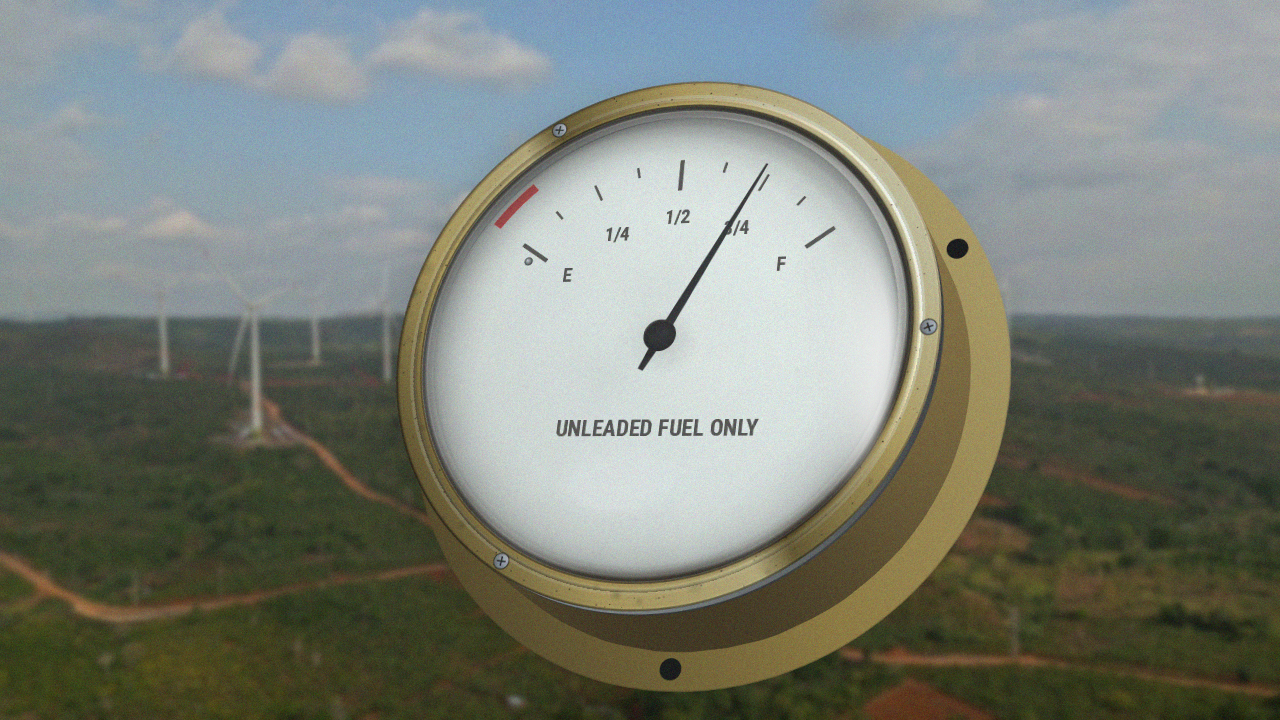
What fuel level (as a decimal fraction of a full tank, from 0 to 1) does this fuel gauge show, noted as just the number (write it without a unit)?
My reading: 0.75
